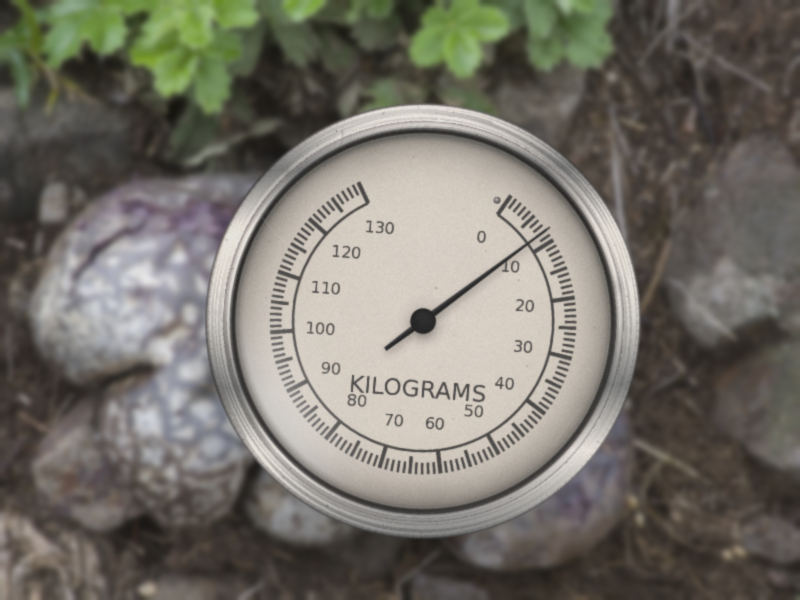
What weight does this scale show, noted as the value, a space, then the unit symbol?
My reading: 8 kg
